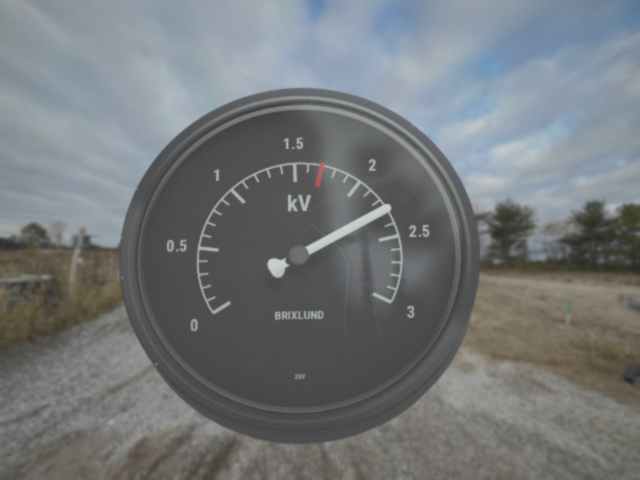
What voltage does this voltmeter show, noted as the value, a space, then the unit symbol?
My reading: 2.3 kV
